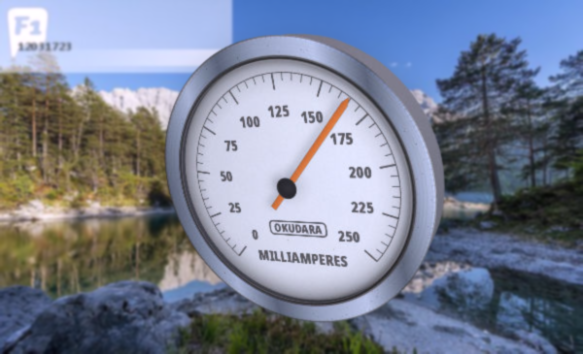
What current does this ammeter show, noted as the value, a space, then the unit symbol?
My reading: 165 mA
